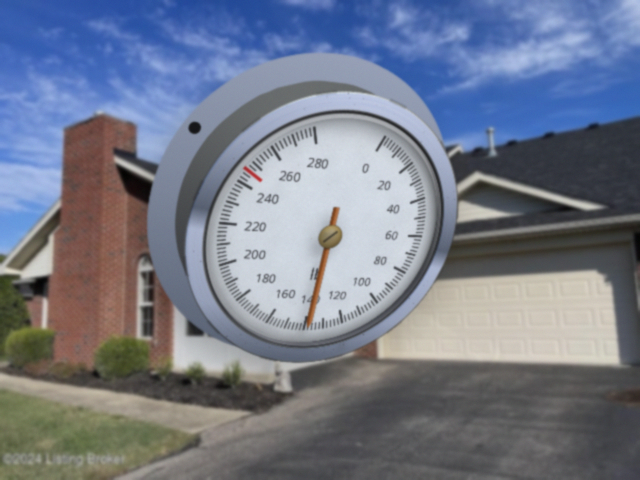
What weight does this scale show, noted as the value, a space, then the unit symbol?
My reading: 140 lb
